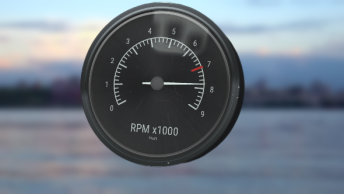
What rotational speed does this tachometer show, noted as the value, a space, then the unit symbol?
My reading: 7800 rpm
